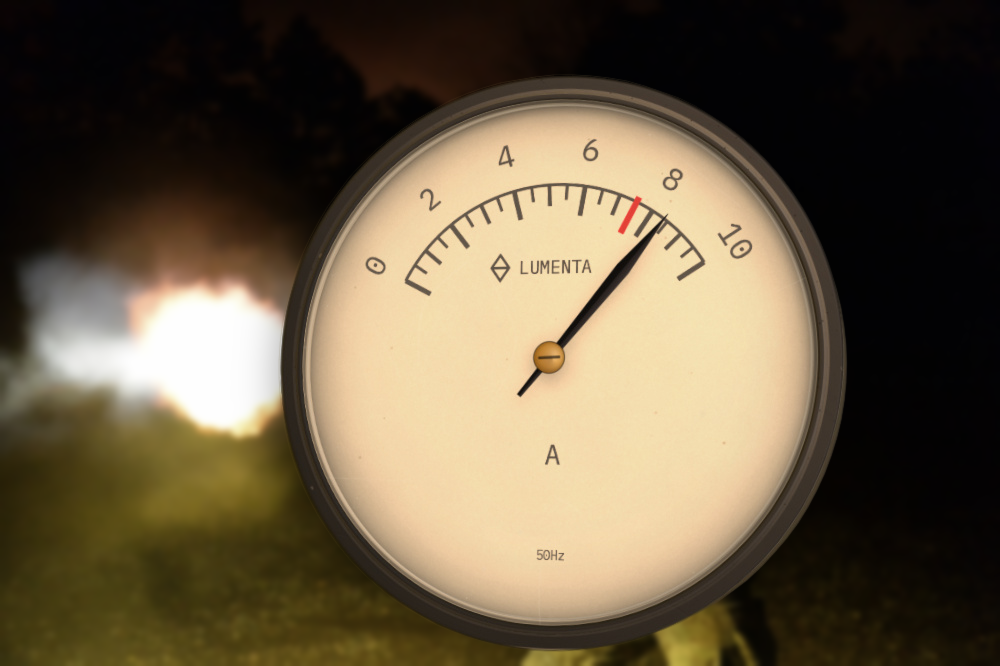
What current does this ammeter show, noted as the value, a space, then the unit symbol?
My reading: 8.5 A
